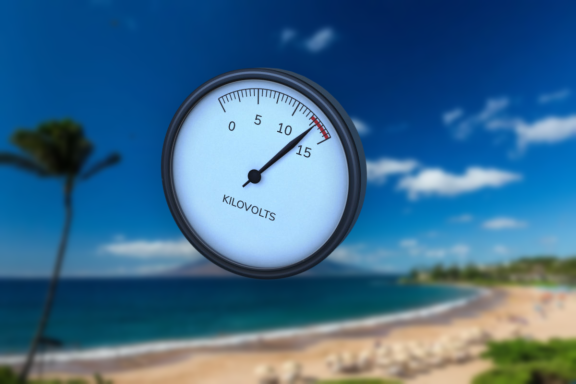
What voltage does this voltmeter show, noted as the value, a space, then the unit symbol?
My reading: 13 kV
